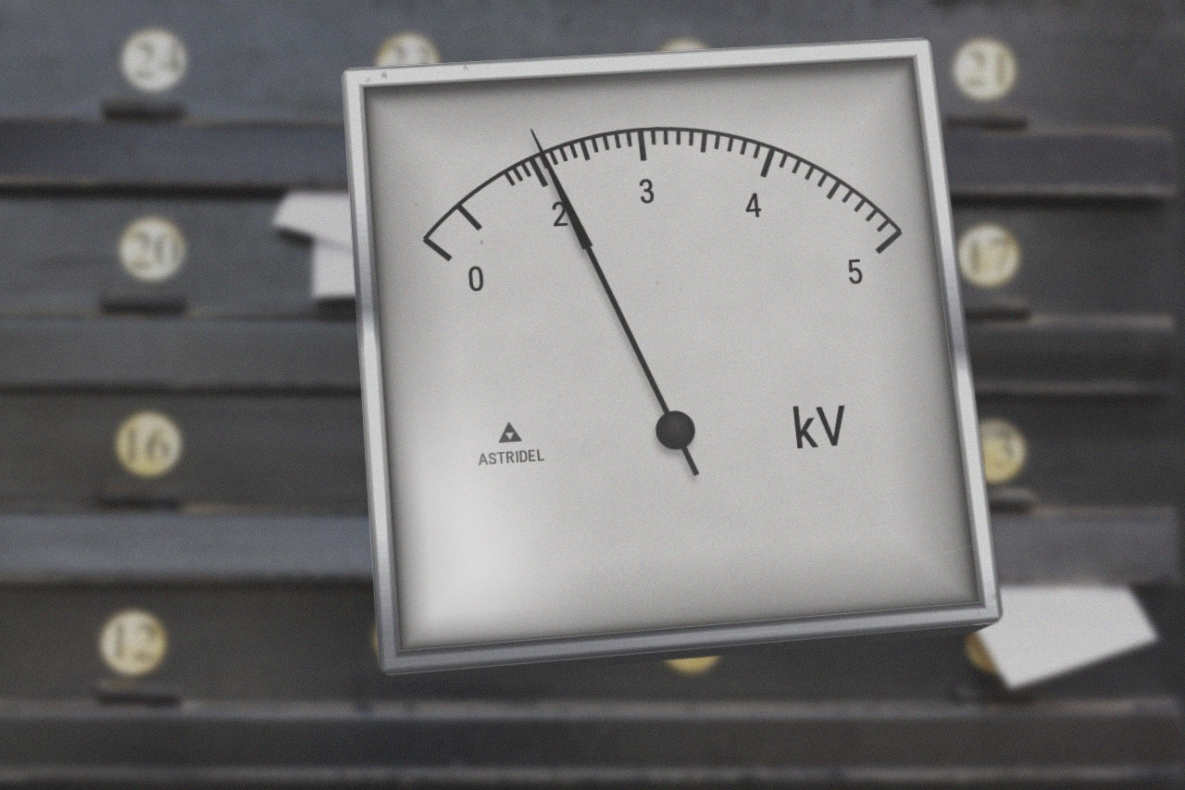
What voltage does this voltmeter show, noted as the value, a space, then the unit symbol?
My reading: 2.1 kV
